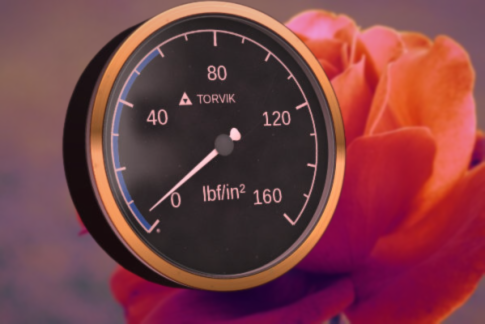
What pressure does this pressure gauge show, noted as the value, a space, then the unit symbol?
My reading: 5 psi
